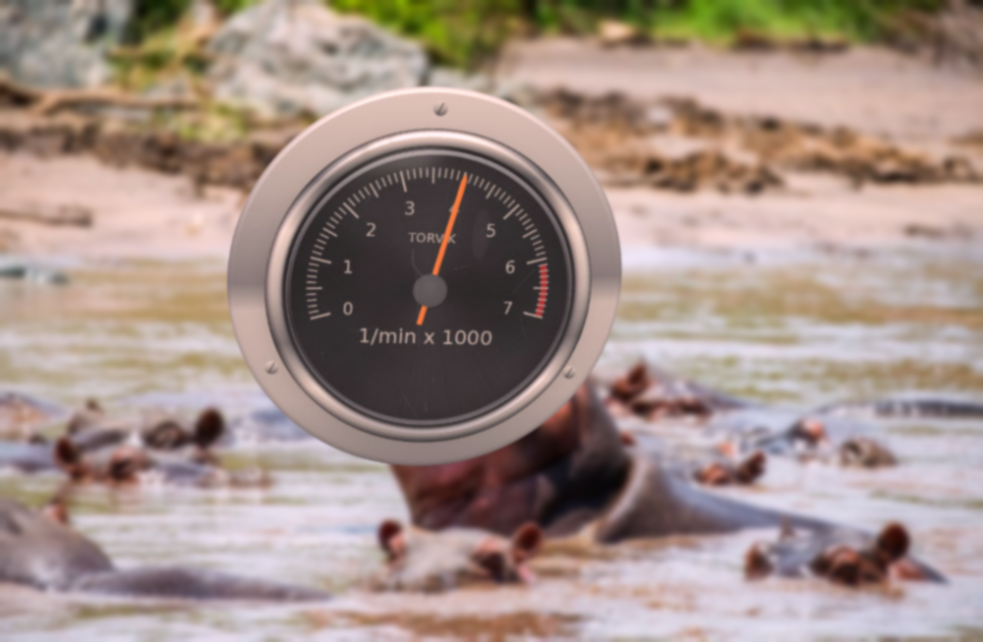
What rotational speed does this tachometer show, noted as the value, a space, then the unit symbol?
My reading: 4000 rpm
